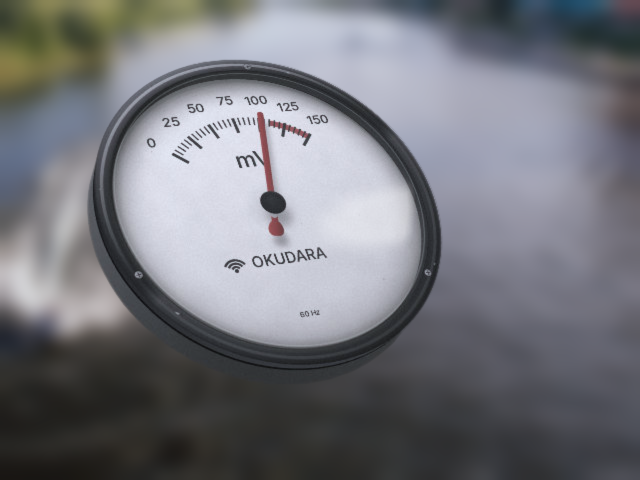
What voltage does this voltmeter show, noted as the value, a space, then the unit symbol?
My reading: 100 mV
